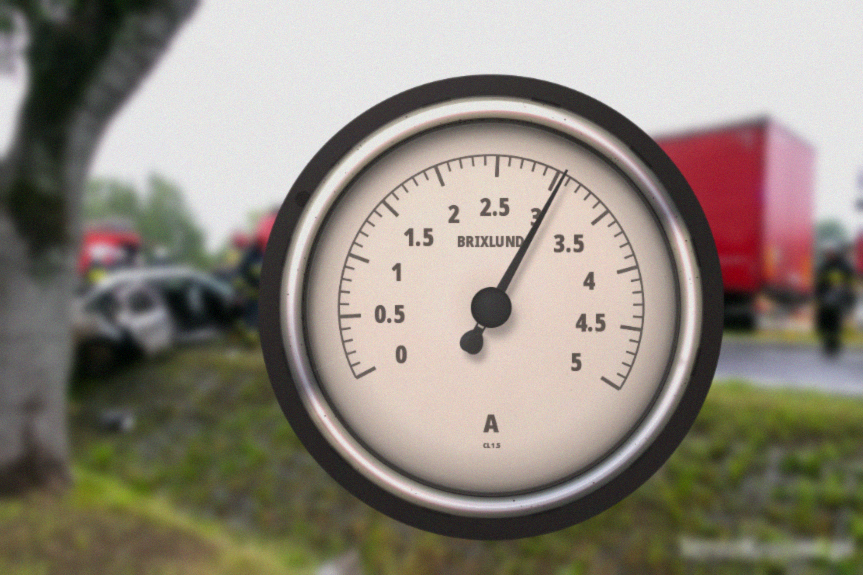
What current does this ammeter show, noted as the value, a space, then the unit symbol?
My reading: 3.05 A
